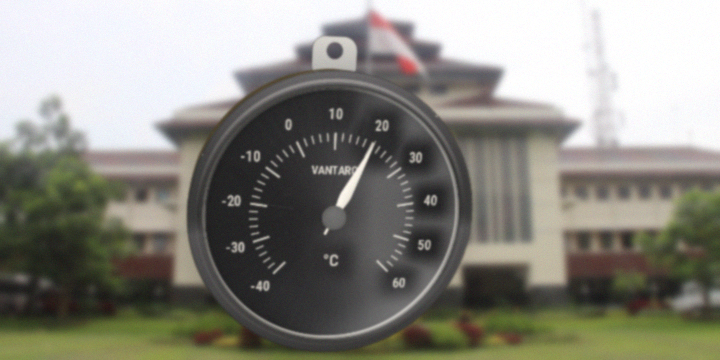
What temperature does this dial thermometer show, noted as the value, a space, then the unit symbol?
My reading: 20 °C
